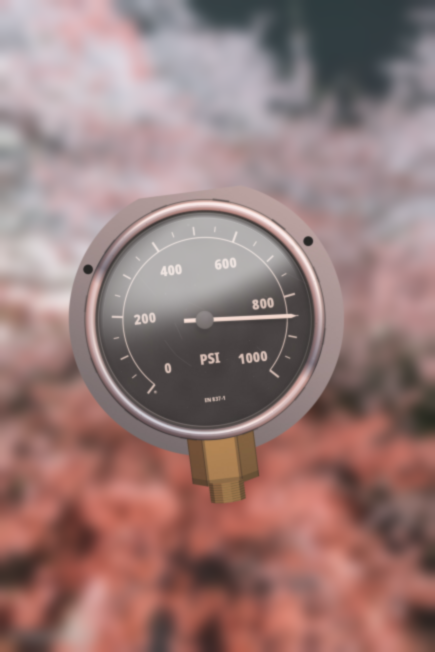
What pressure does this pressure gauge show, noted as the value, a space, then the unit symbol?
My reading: 850 psi
